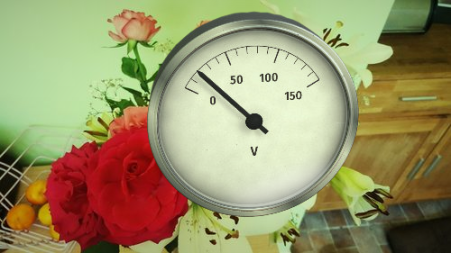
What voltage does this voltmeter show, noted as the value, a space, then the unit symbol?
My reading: 20 V
